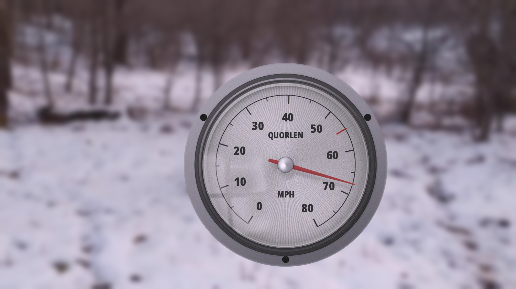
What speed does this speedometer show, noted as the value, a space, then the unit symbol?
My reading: 67.5 mph
